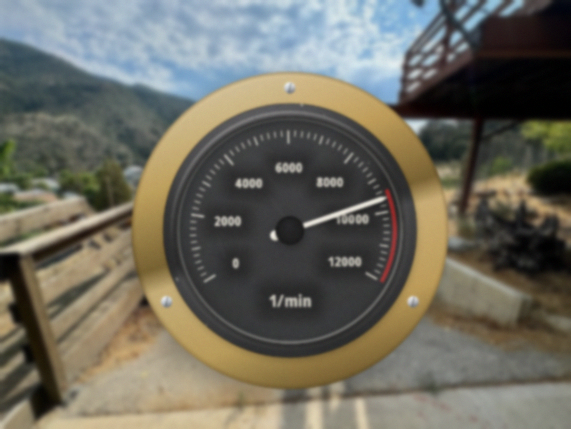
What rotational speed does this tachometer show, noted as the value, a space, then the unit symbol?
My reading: 9600 rpm
